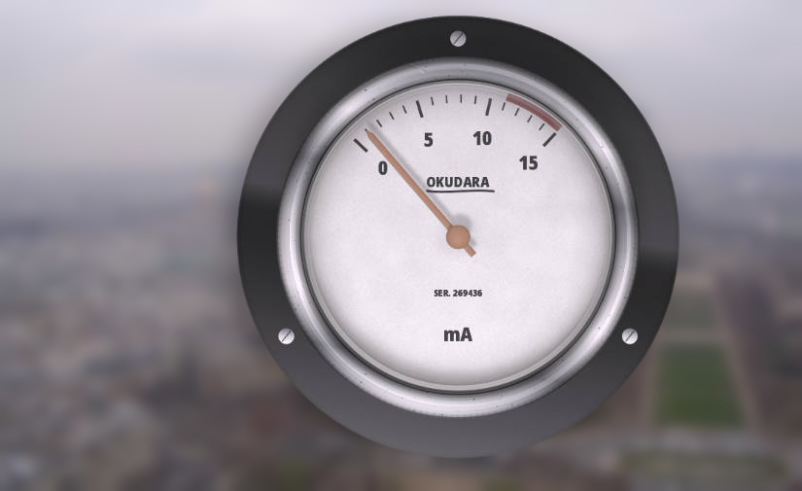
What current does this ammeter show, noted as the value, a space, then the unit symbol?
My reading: 1 mA
